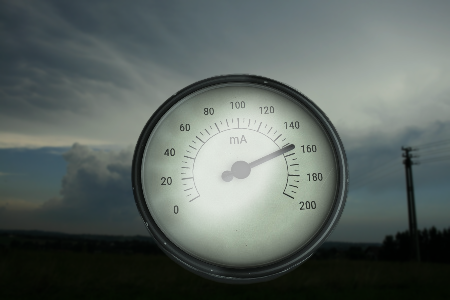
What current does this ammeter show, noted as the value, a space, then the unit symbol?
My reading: 155 mA
